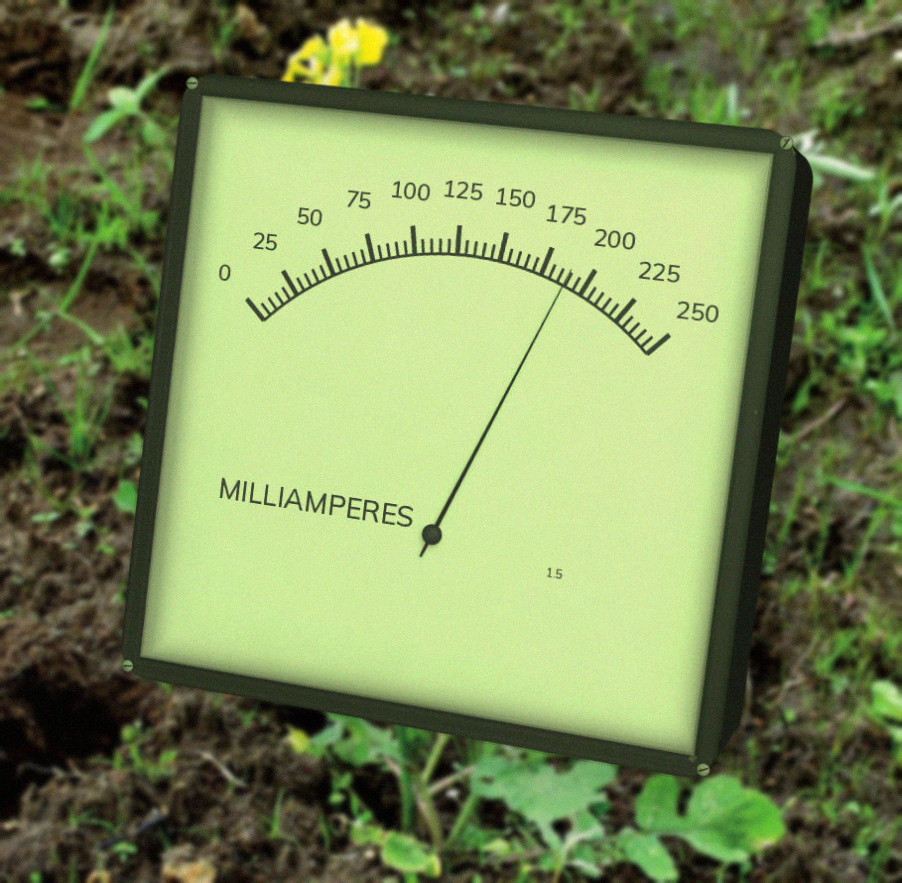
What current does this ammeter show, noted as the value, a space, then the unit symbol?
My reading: 190 mA
